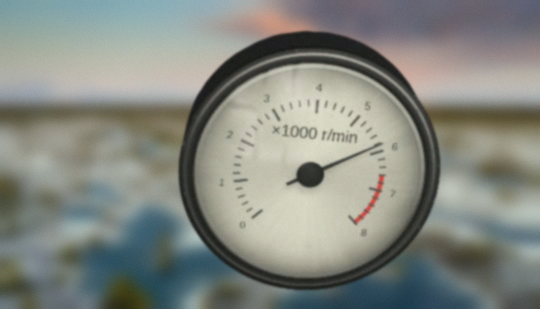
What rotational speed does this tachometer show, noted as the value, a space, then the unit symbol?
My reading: 5800 rpm
